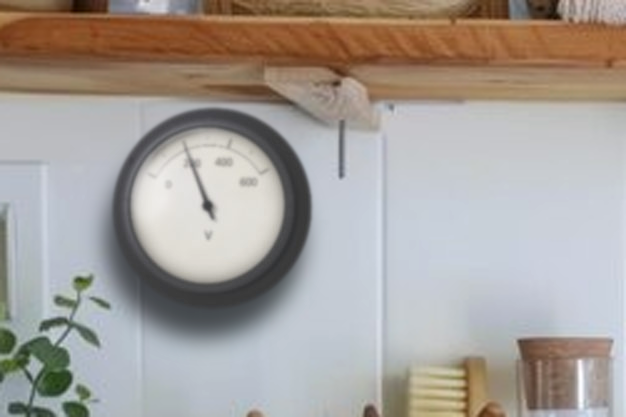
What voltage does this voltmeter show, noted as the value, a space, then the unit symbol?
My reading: 200 V
